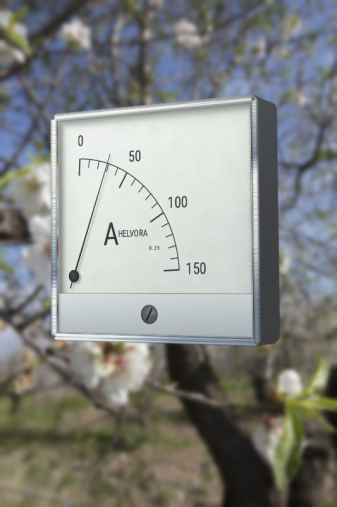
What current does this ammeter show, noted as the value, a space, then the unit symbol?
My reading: 30 A
